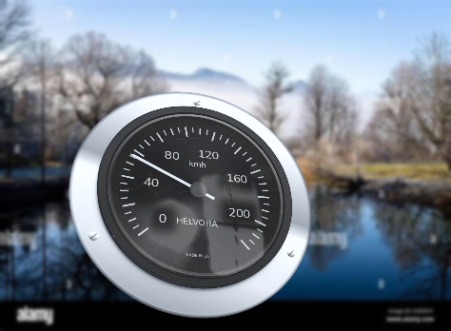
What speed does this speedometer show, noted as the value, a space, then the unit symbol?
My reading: 55 km/h
